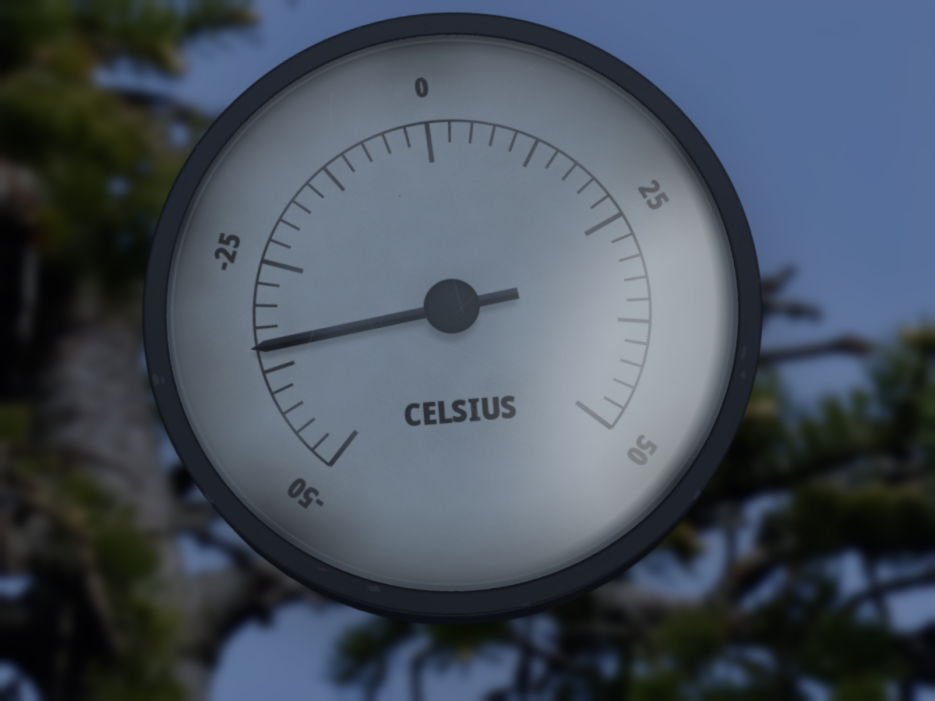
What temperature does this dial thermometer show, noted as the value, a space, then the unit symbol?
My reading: -35 °C
